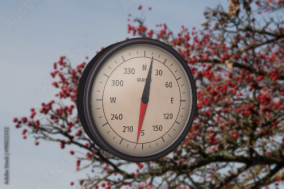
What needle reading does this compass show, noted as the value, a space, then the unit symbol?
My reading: 190 °
